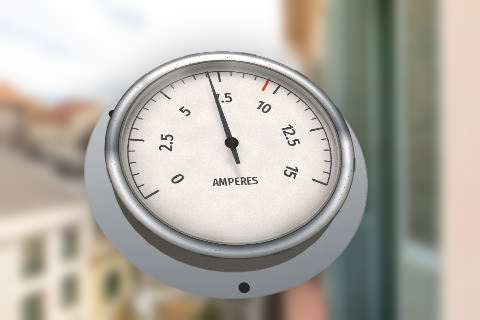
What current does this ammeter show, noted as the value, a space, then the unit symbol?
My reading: 7 A
